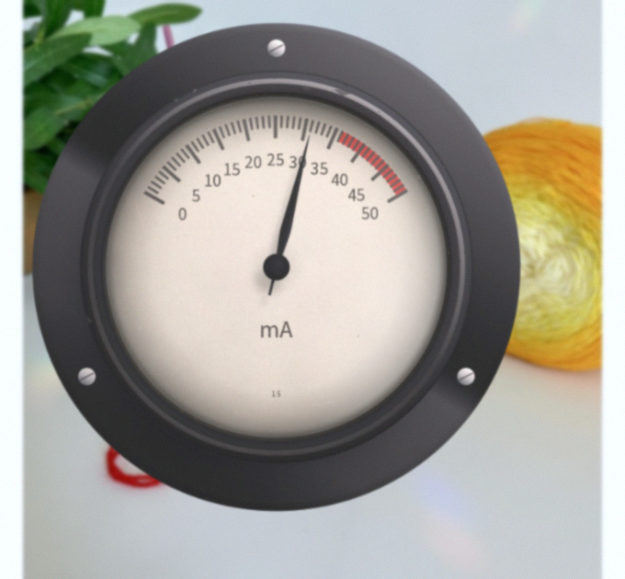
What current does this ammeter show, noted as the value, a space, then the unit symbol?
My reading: 31 mA
